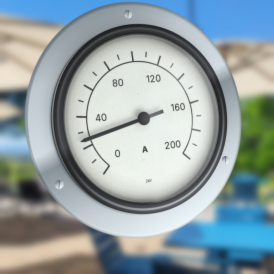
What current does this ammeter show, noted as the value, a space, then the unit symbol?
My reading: 25 A
